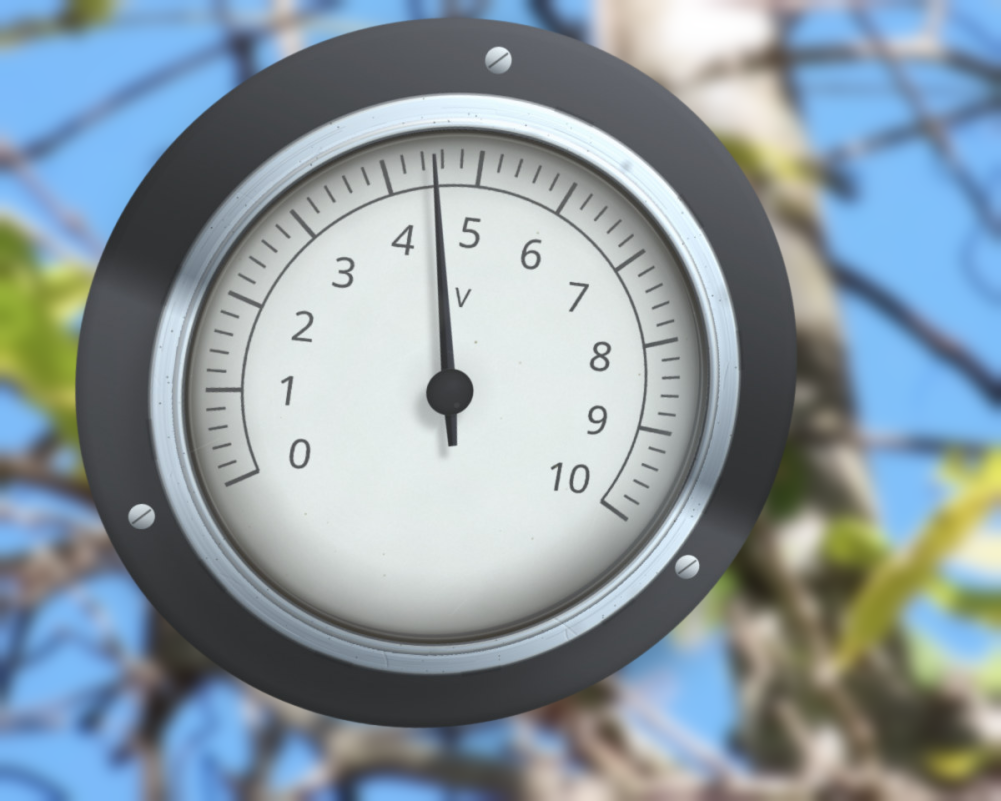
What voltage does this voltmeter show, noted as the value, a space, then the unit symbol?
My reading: 4.5 V
